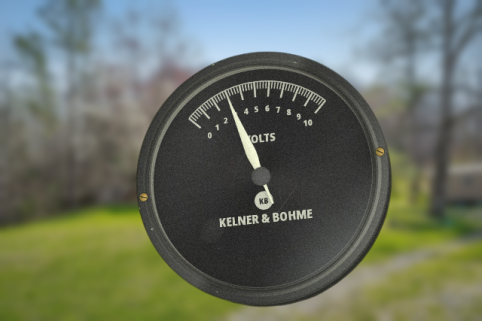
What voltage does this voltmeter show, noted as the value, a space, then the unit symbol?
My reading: 3 V
